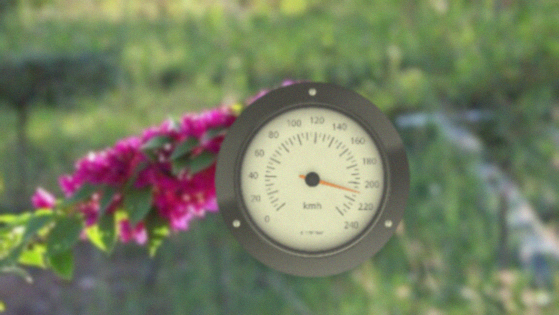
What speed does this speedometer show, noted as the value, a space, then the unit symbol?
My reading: 210 km/h
